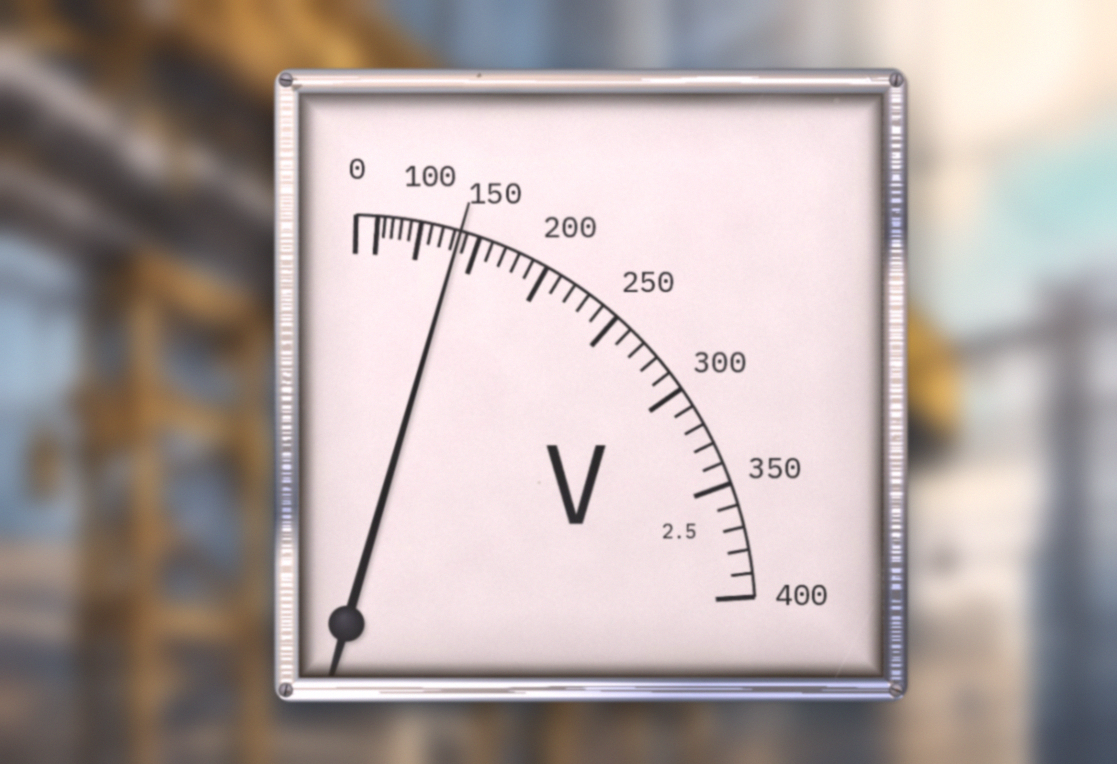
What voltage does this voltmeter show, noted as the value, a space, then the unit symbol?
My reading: 135 V
